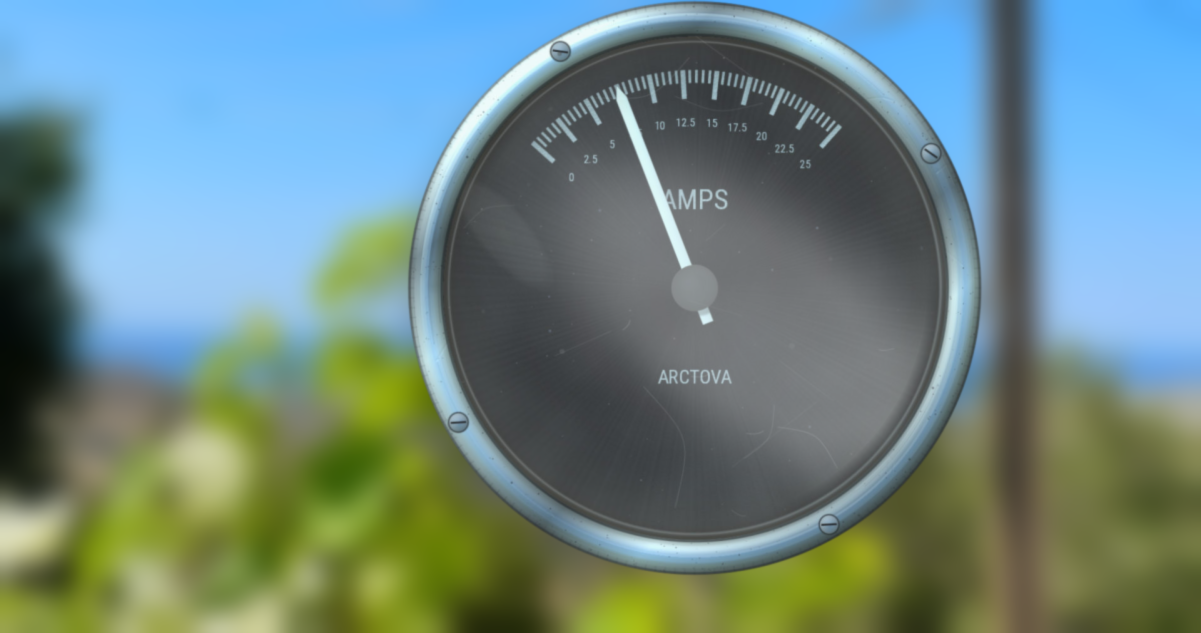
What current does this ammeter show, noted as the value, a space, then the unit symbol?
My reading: 7.5 A
